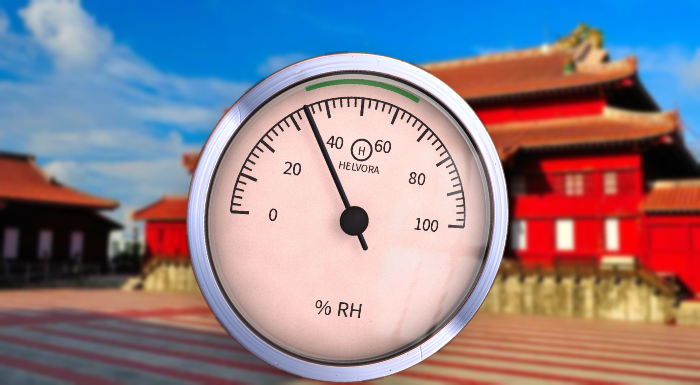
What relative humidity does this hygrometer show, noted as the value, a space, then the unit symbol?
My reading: 34 %
